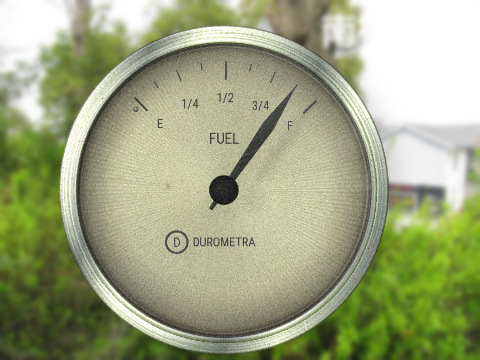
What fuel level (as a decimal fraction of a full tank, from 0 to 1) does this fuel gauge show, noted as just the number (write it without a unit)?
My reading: 0.875
